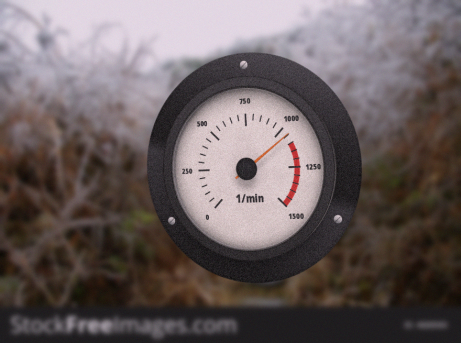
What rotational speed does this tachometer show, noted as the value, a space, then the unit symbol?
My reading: 1050 rpm
